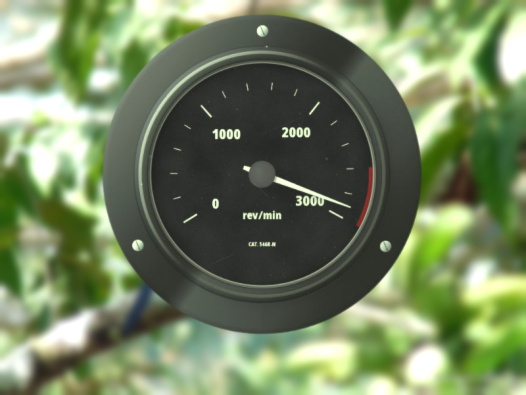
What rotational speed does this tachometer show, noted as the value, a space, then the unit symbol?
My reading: 2900 rpm
